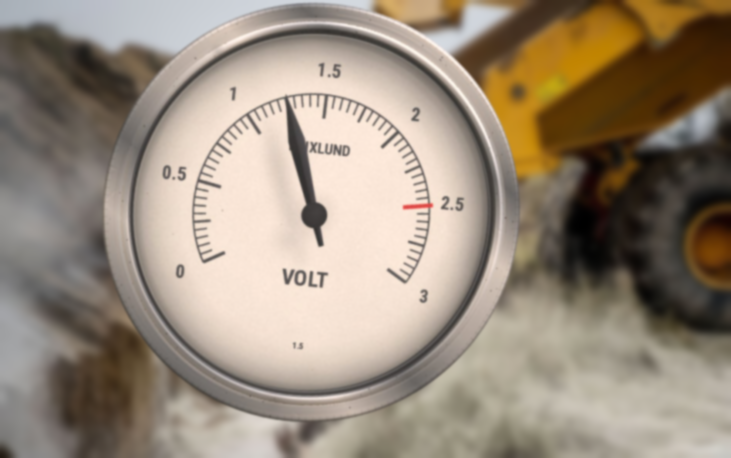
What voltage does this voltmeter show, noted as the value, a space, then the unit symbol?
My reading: 1.25 V
